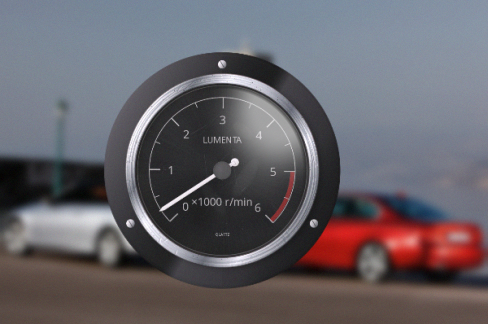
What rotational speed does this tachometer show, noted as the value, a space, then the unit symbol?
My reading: 250 rpm
